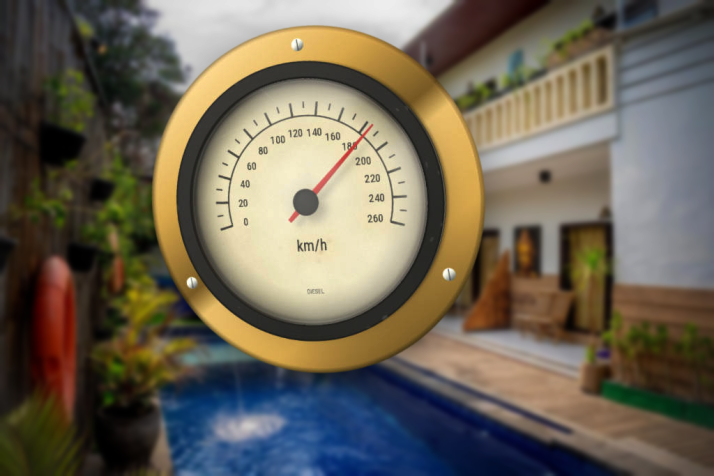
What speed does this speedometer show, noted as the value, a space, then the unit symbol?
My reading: 185 km/h
